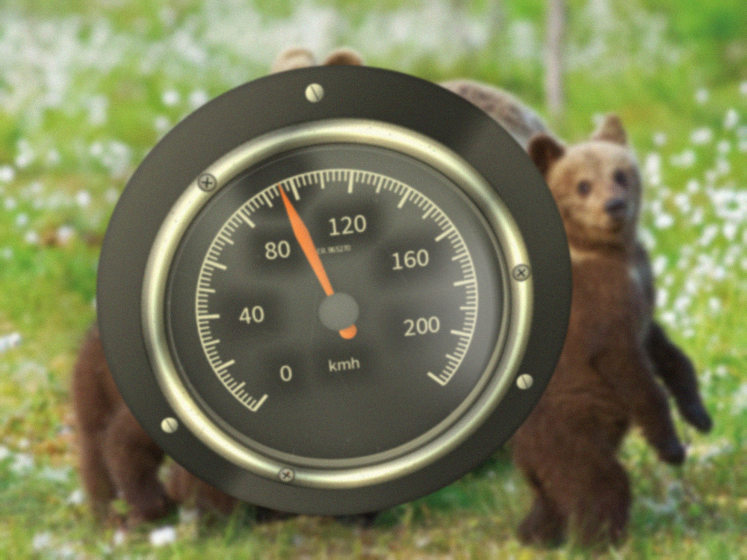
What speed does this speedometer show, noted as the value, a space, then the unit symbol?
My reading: 96 km/h
